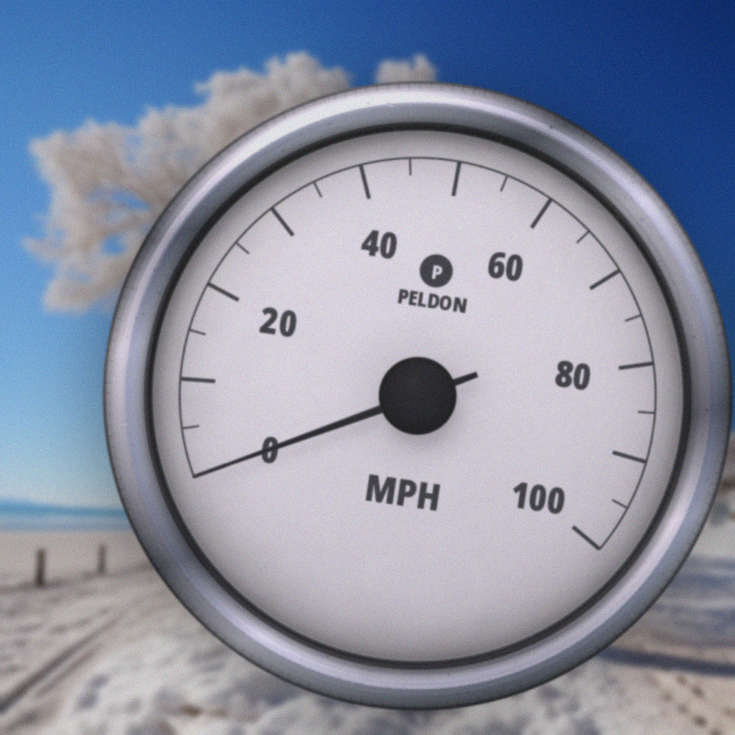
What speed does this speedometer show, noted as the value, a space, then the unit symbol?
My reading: 0 mph
